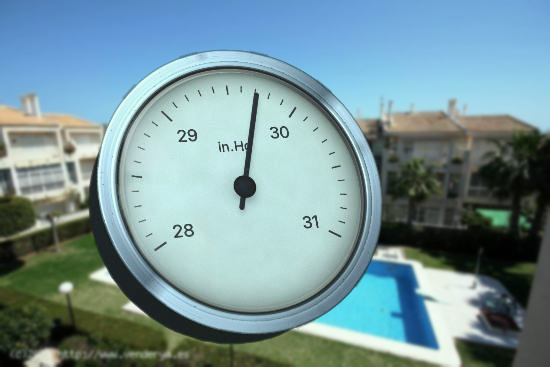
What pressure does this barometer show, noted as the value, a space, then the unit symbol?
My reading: 29.7 inHg
